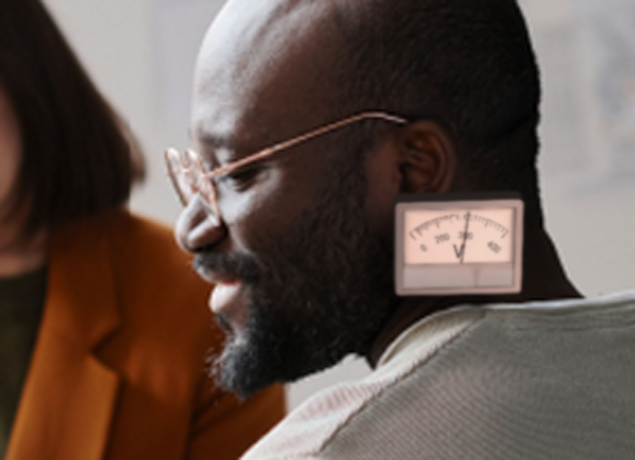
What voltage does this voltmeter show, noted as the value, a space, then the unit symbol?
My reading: 300 V
